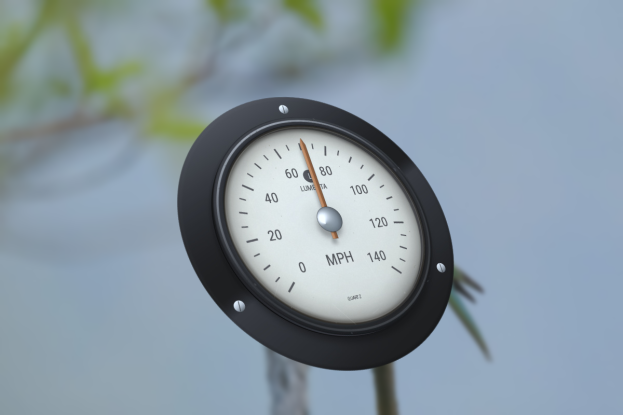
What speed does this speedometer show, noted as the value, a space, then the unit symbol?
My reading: 70 mph
